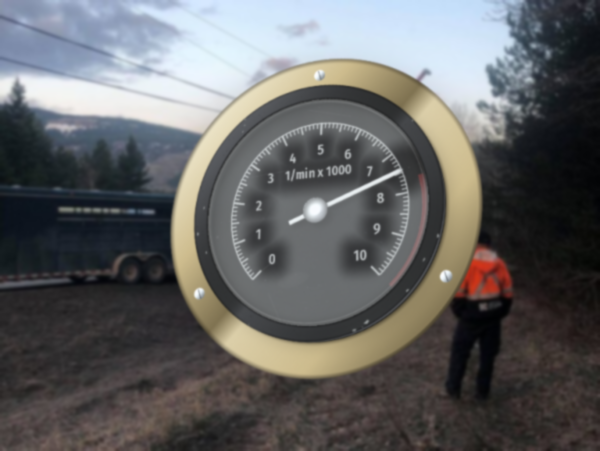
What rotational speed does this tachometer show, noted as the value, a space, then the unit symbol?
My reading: 7500 rpm
